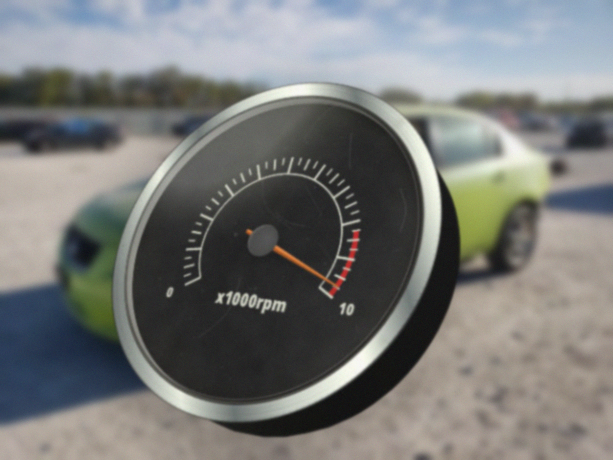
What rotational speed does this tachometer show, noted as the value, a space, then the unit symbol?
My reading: 9750 rpm
